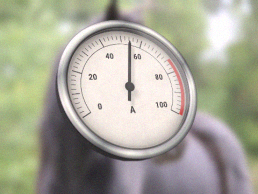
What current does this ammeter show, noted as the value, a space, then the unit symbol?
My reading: 54 A
